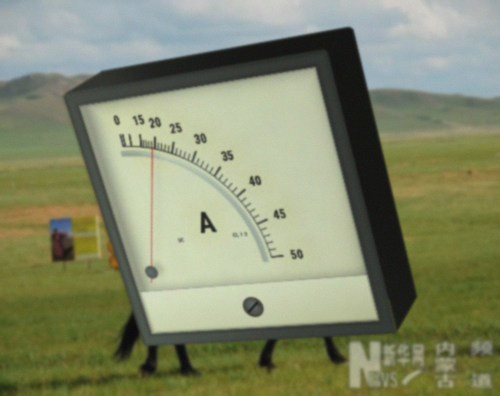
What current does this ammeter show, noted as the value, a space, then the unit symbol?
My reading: 20 A
